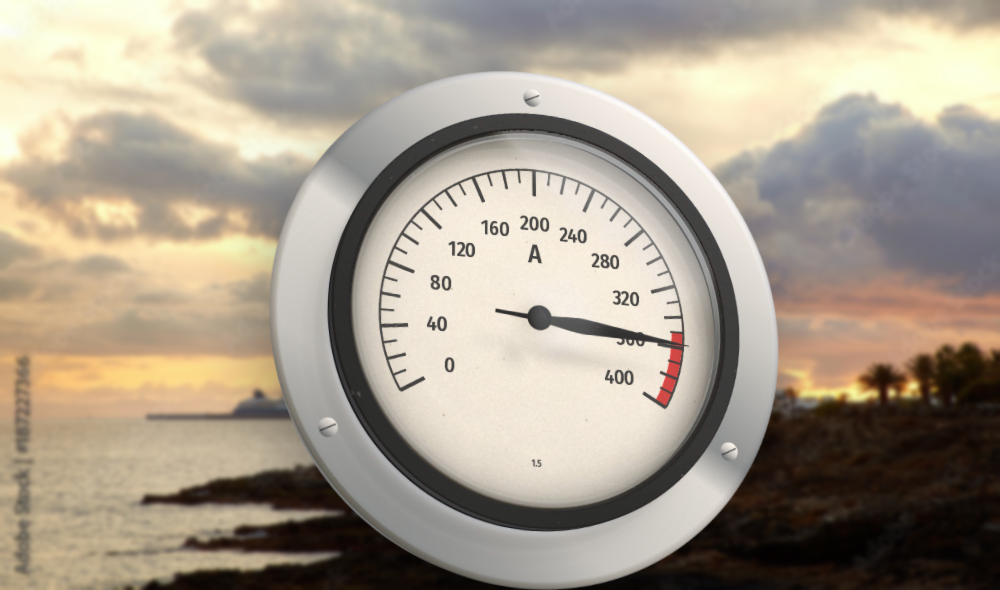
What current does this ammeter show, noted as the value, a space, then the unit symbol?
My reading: 360 A
